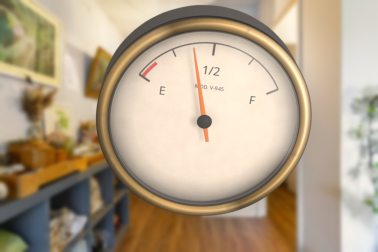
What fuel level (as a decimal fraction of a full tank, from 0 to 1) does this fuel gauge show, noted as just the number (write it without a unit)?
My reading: 0.375
